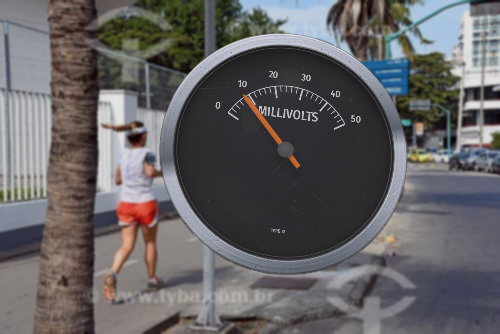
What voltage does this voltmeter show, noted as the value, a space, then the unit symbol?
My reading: 8 mV
